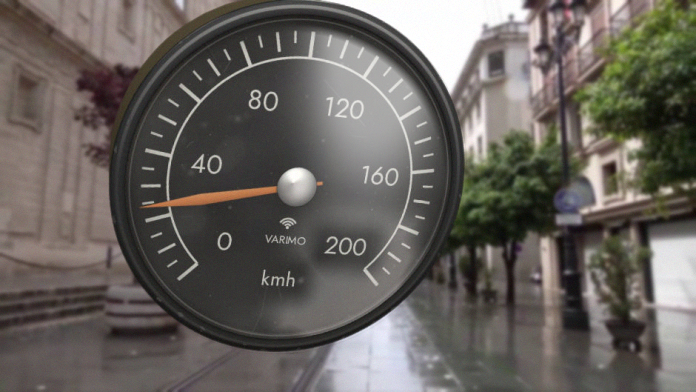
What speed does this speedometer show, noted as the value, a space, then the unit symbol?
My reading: 25 km/h
